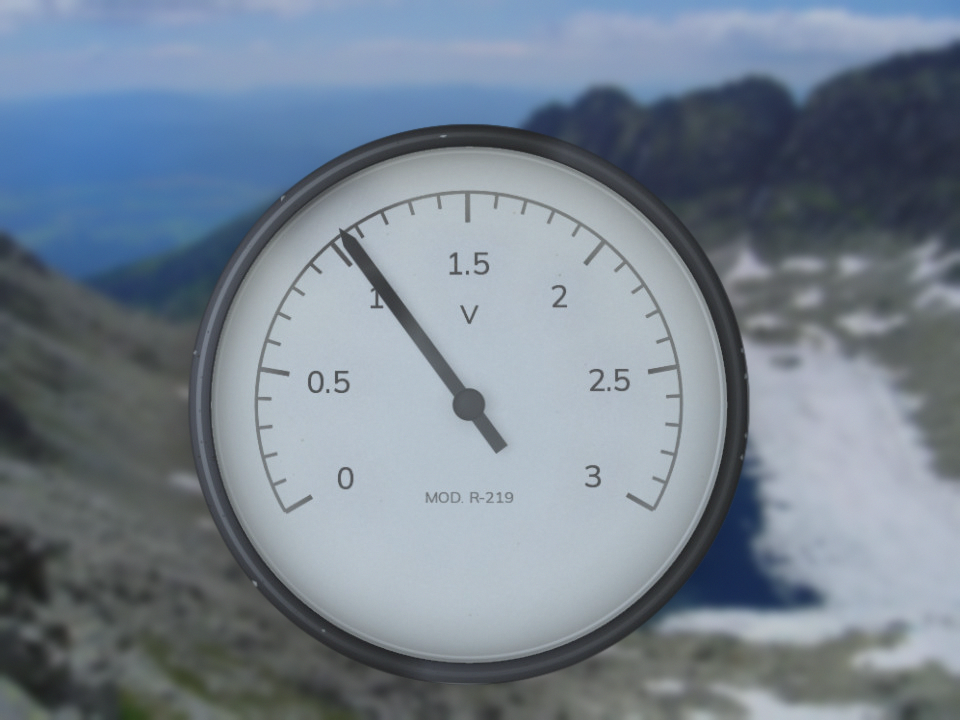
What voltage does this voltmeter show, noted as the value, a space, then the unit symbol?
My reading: 1.05 V
